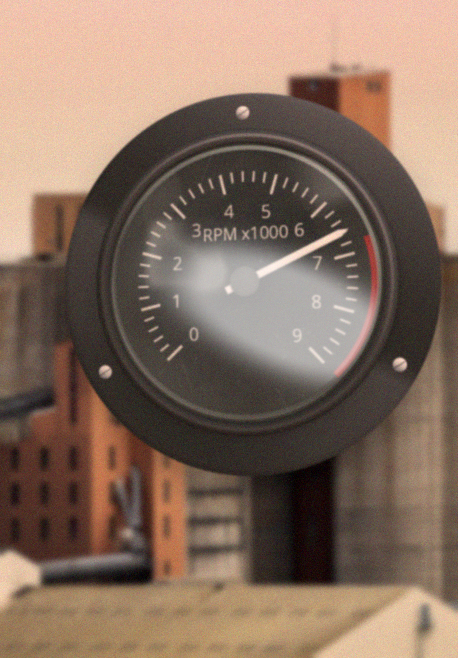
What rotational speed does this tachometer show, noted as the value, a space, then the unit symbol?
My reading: 6600 rpm
